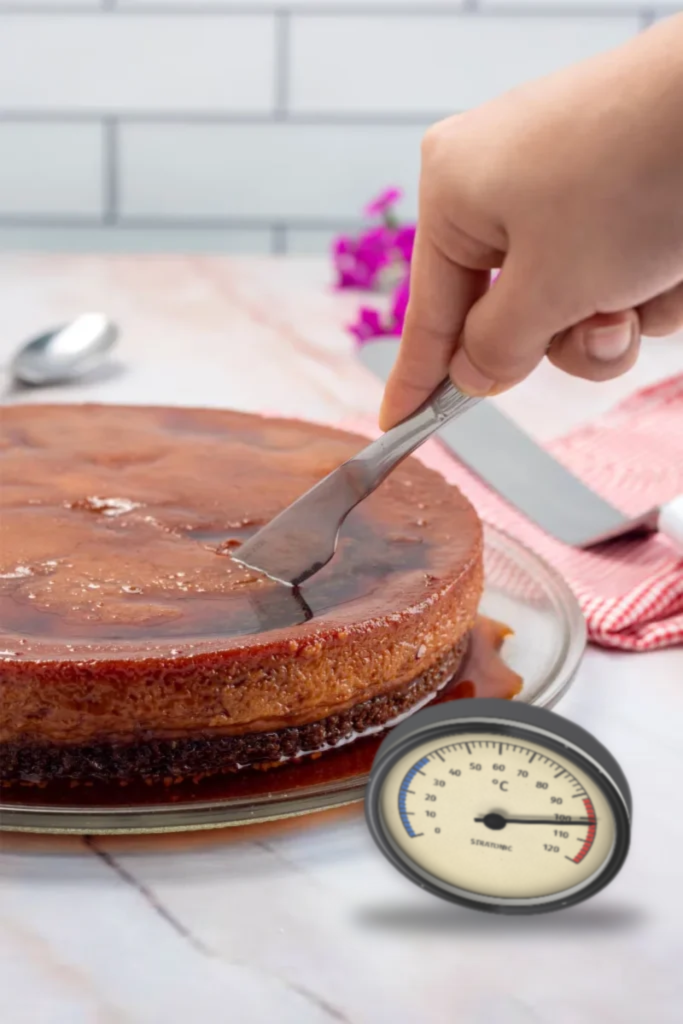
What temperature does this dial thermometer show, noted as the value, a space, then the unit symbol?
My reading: 100 °C
